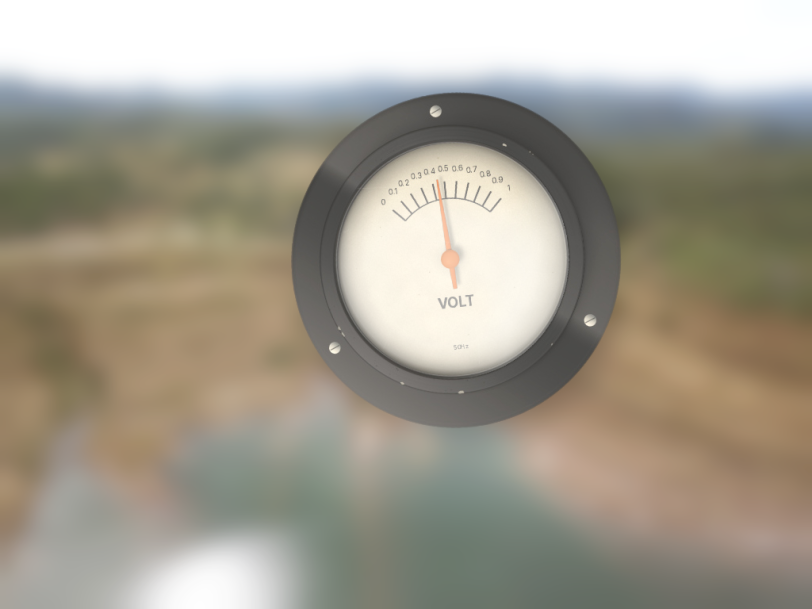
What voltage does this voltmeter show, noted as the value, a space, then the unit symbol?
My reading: 0.45 V
